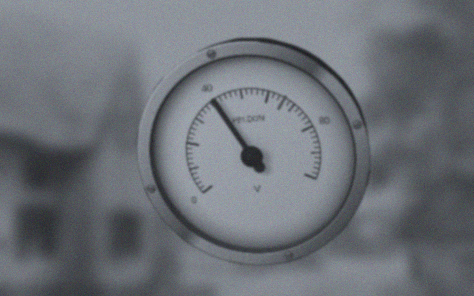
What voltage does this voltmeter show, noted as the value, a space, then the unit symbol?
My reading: 40 V
